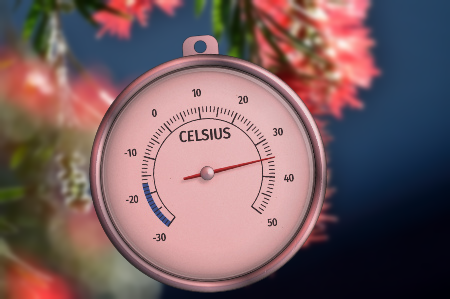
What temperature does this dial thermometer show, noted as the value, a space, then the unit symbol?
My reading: 35 °C
